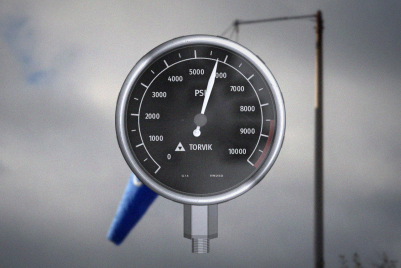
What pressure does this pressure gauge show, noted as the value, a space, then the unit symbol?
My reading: 5750 psi
